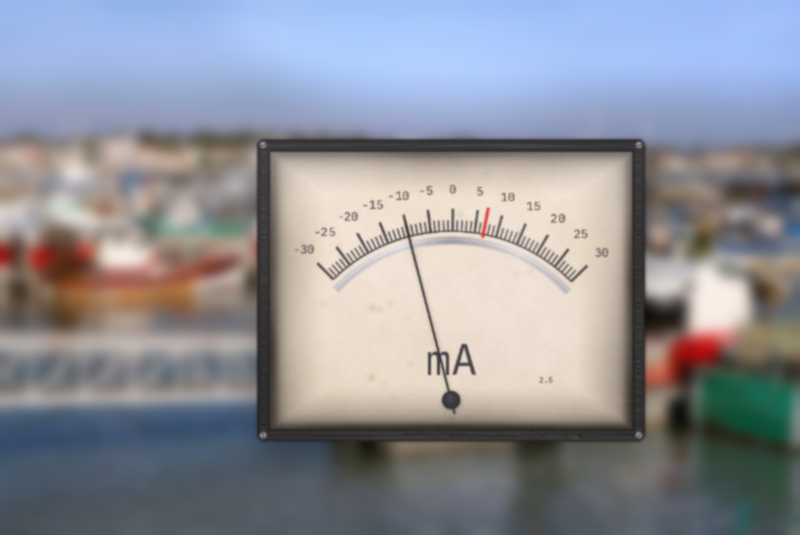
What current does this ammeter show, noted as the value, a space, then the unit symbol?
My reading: -10 mA
